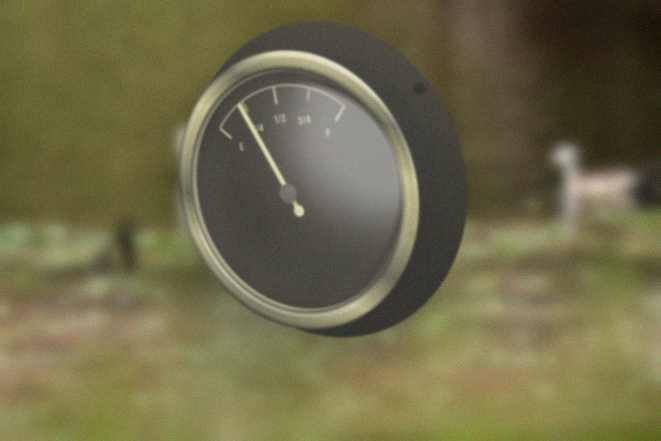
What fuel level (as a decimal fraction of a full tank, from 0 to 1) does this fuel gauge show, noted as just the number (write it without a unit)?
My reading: 0.25
